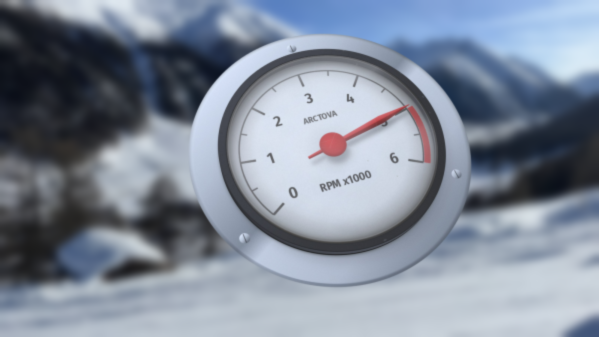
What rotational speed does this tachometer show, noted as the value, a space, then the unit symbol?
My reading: 5000 rpm
